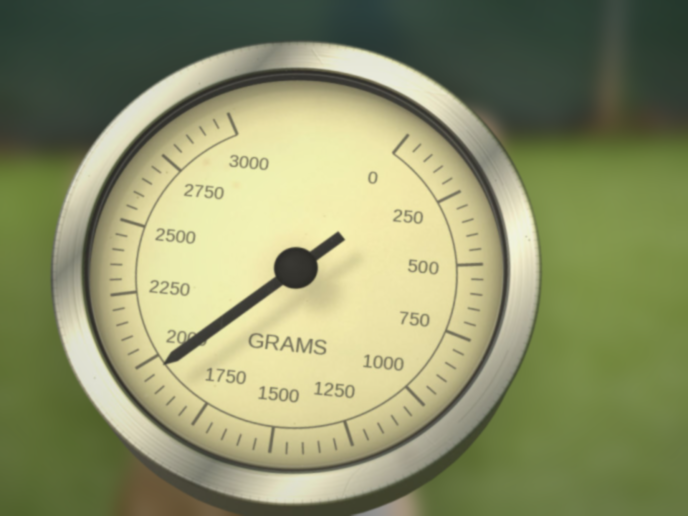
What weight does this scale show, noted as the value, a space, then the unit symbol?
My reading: 1950 g
